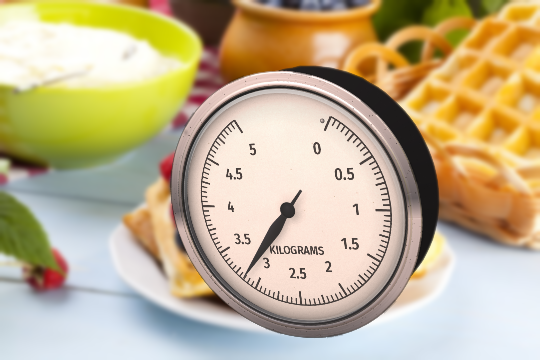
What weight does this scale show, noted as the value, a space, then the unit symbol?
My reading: 3.15 kg
